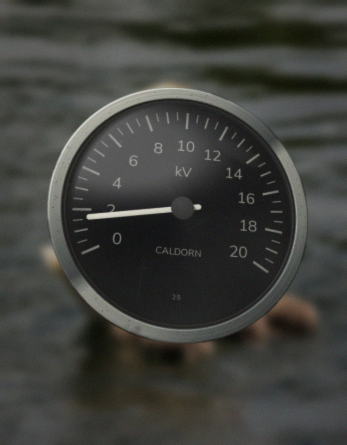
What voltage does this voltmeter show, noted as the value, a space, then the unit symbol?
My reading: 1.5 kV
